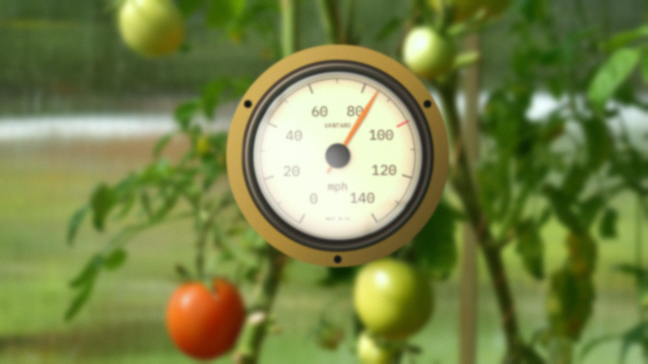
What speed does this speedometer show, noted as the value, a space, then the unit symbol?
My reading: 85 mph
